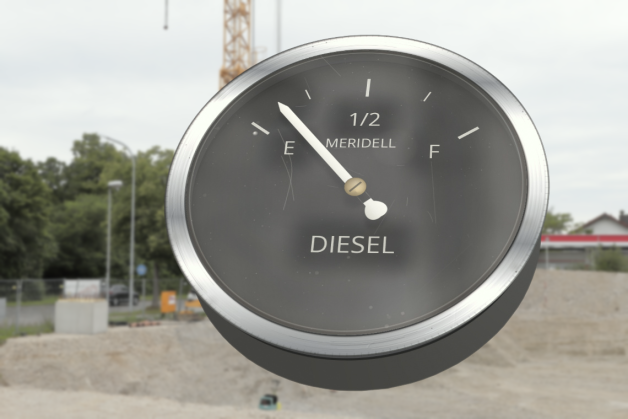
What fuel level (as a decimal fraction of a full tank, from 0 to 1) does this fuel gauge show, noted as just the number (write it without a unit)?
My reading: 0.125
